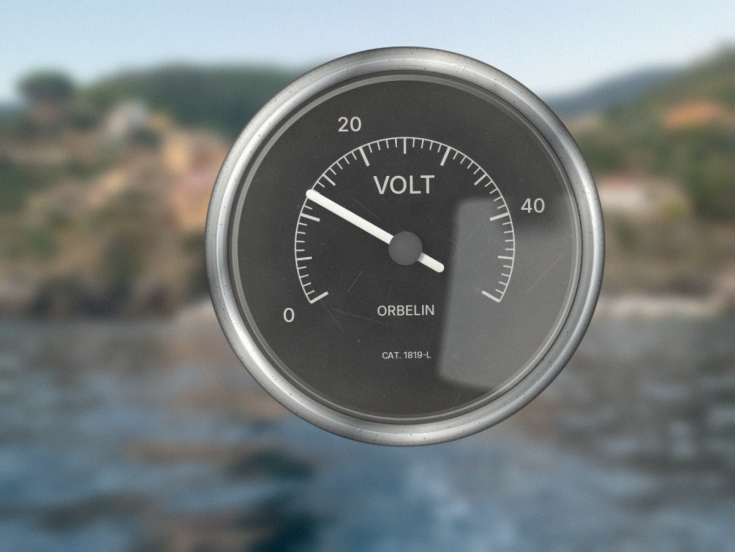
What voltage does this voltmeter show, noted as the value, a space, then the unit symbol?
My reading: 12.5 V
